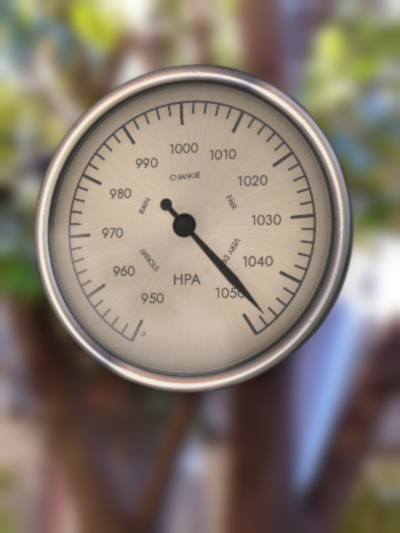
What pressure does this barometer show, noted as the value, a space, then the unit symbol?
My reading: 1047 hPa
